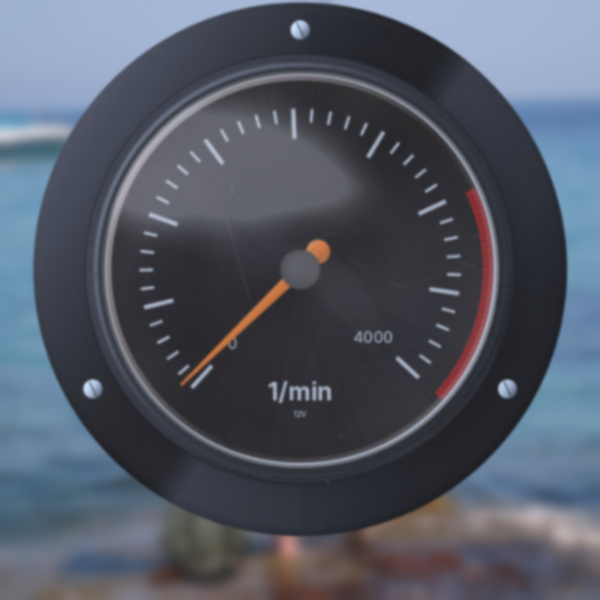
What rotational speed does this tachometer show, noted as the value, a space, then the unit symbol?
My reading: 50 rpm
